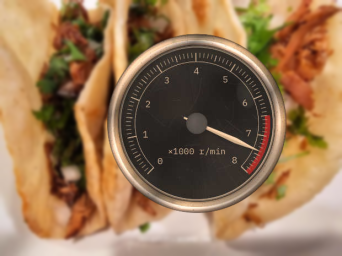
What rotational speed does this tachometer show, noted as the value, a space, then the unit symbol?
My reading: 7400 rpm
